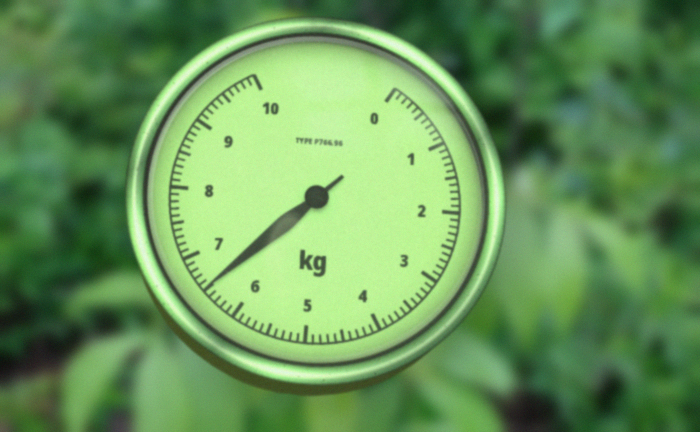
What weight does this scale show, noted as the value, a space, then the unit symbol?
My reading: 6.5 kg
